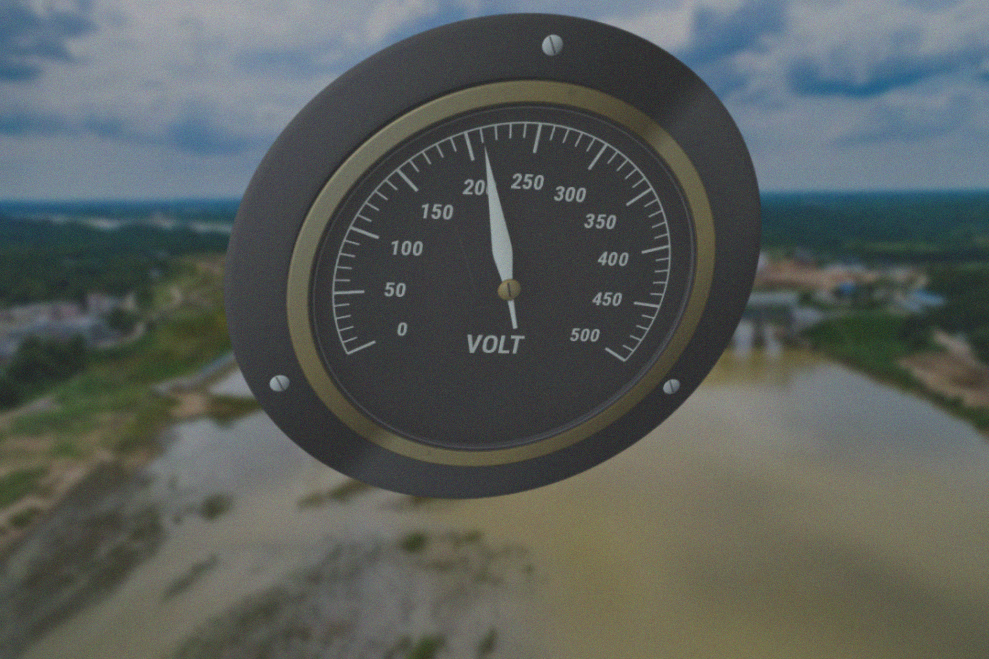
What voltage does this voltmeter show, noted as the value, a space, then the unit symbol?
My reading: 210 V
